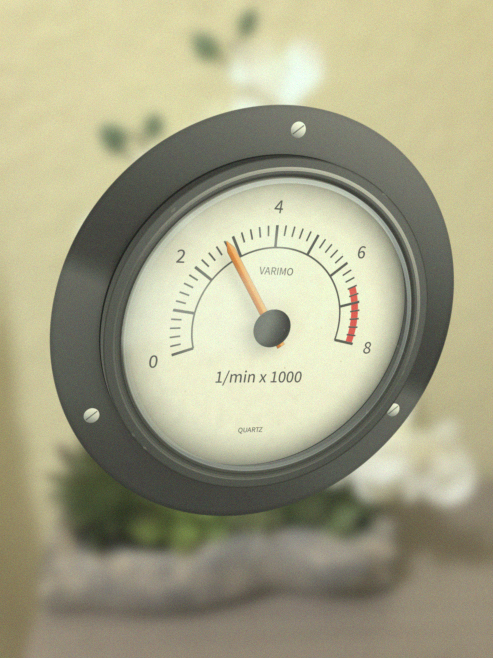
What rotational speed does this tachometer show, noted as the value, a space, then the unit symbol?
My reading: 2800 rpm
